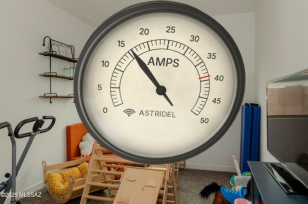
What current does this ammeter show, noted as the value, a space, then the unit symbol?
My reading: 16 A
